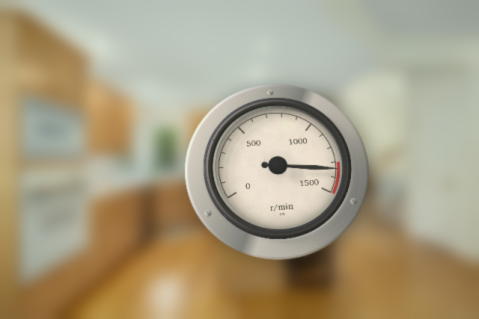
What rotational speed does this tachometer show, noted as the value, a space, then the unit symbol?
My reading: 1350 rpm
